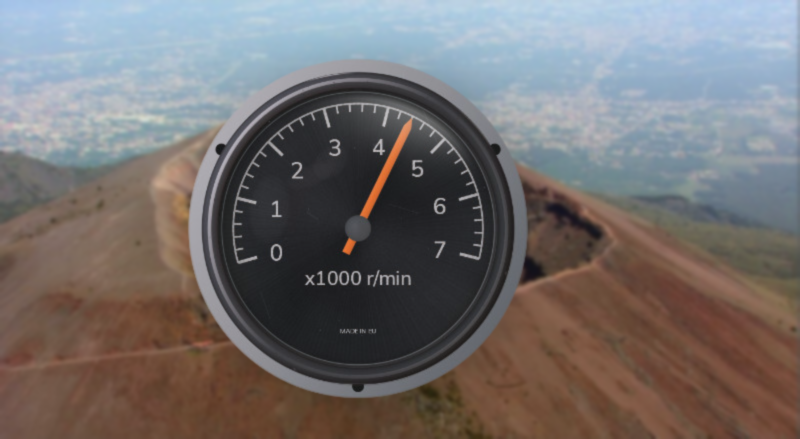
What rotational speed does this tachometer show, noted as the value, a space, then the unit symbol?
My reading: 4400 rpm
